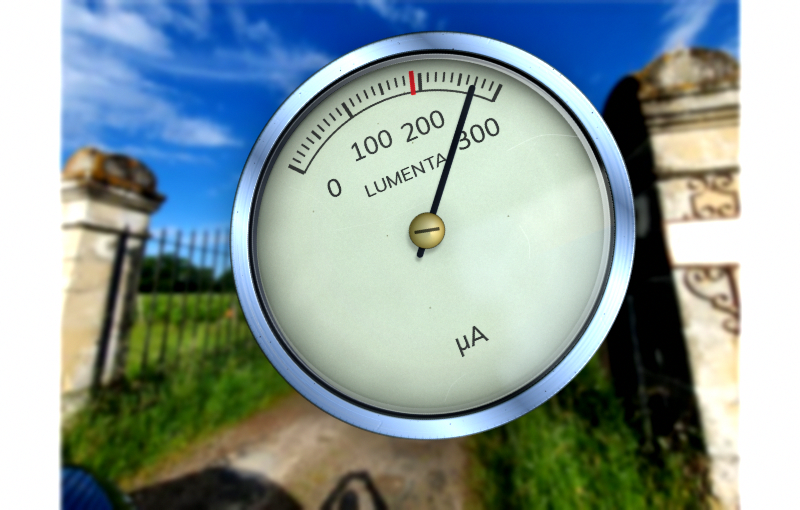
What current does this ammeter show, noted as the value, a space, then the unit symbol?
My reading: 270 µA
